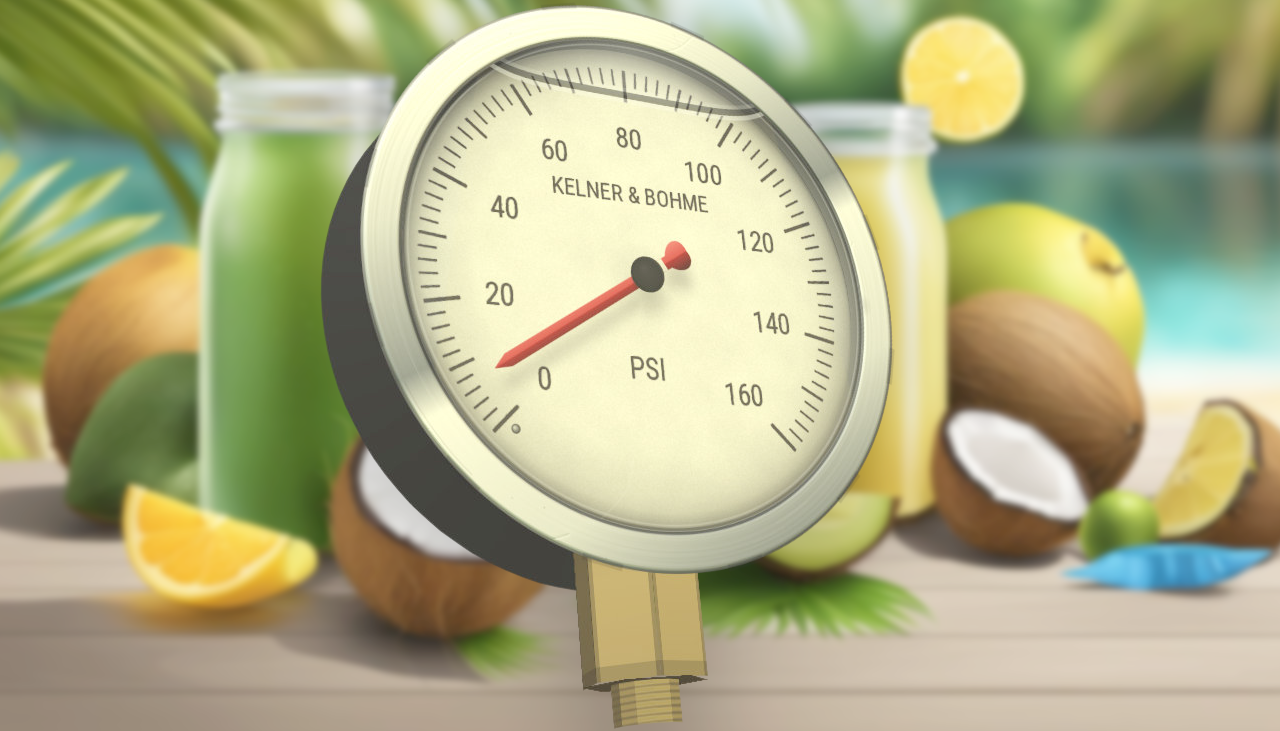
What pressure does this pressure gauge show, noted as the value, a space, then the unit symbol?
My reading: 7 psi
